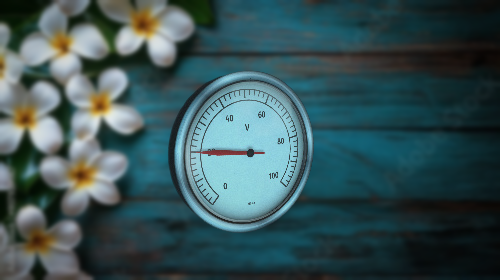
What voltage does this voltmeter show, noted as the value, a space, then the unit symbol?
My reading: 20 V
